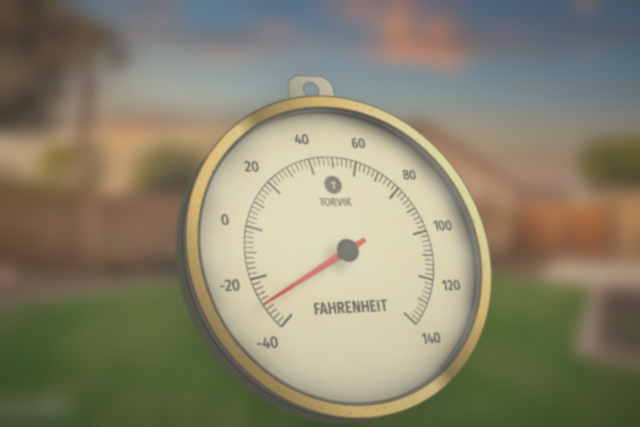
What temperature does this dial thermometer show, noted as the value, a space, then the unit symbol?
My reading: -30 °F
